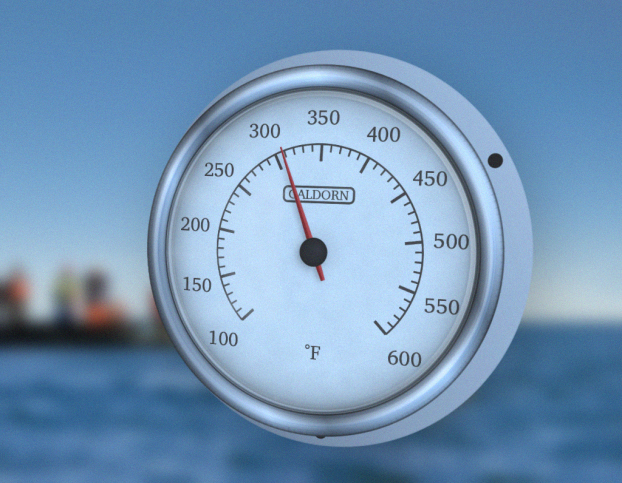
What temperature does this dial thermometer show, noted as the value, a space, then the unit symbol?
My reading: 310 °F
